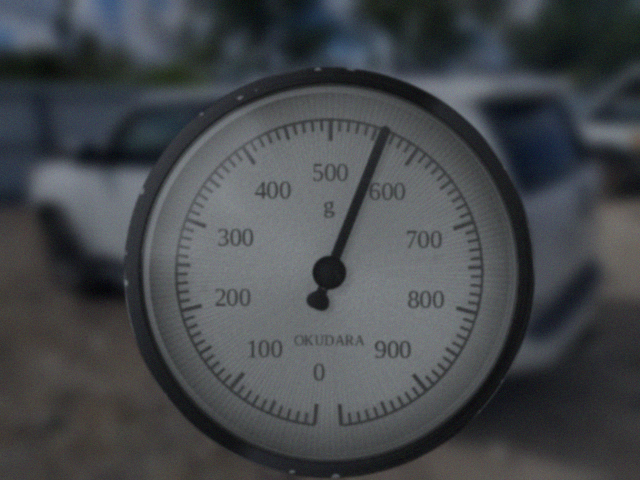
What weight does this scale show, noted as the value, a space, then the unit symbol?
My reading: 560 g
